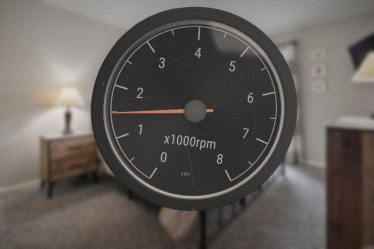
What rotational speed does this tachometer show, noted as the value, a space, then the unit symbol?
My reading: 1500 rpm
